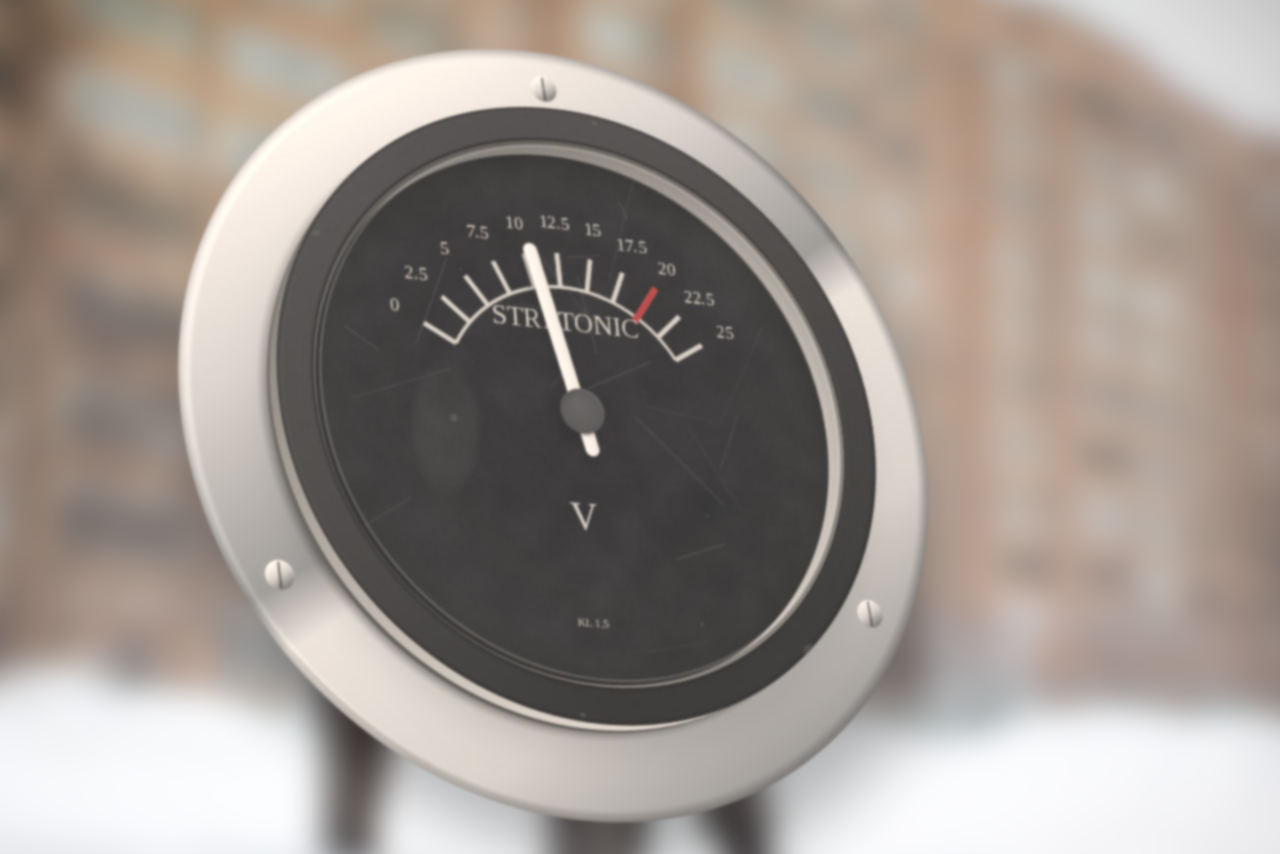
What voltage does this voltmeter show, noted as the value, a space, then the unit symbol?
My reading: 10 V
